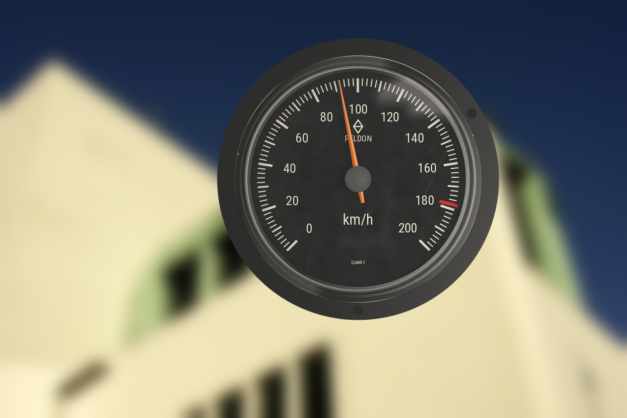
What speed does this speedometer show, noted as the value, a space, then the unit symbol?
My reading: 92 km/h
